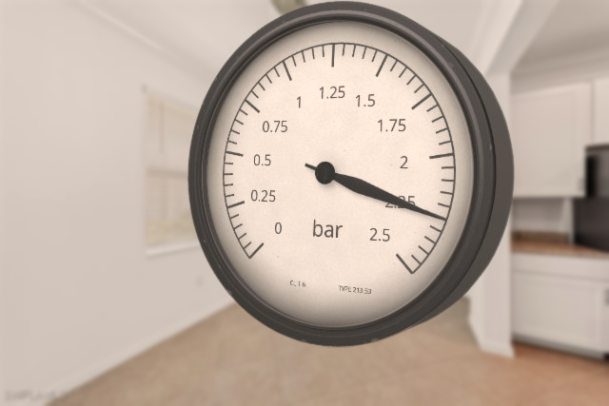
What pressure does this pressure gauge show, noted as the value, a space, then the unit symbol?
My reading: 2.25 bar
